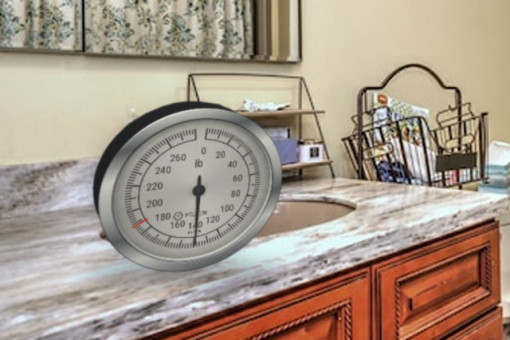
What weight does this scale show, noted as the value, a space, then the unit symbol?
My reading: 140 lb
